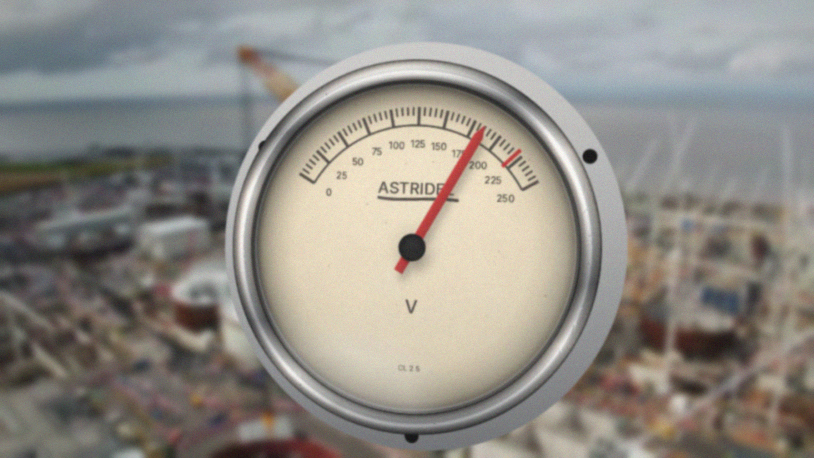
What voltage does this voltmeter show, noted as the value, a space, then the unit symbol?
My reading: 185 V
